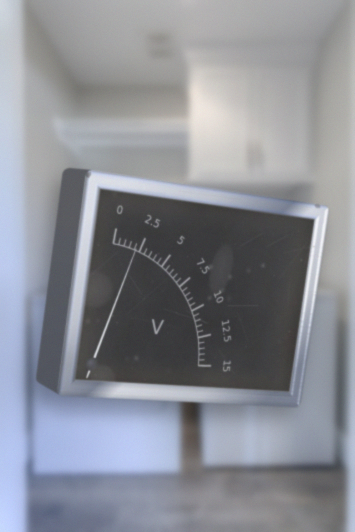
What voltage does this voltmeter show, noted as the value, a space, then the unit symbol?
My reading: 2 V
